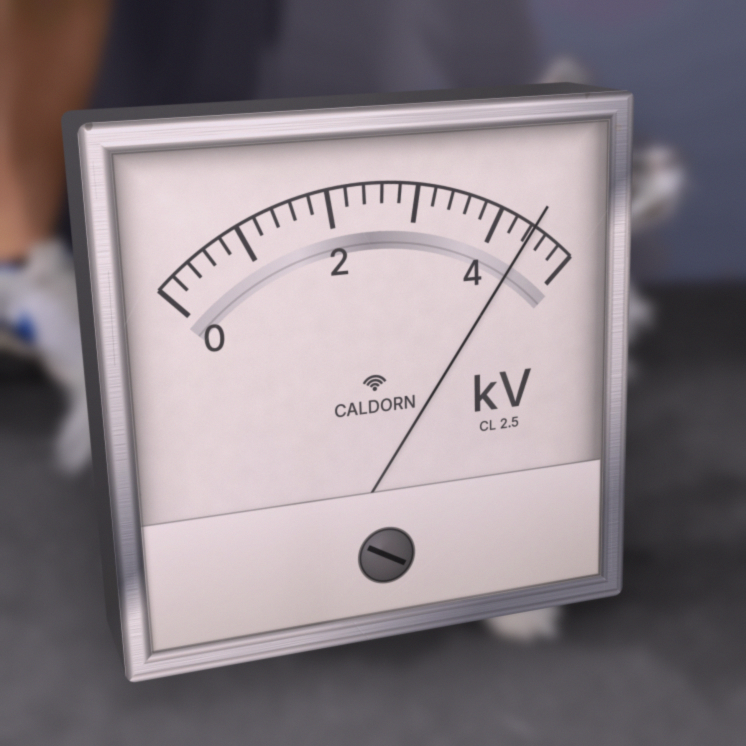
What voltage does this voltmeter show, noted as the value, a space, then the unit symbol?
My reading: 4.4 kV
